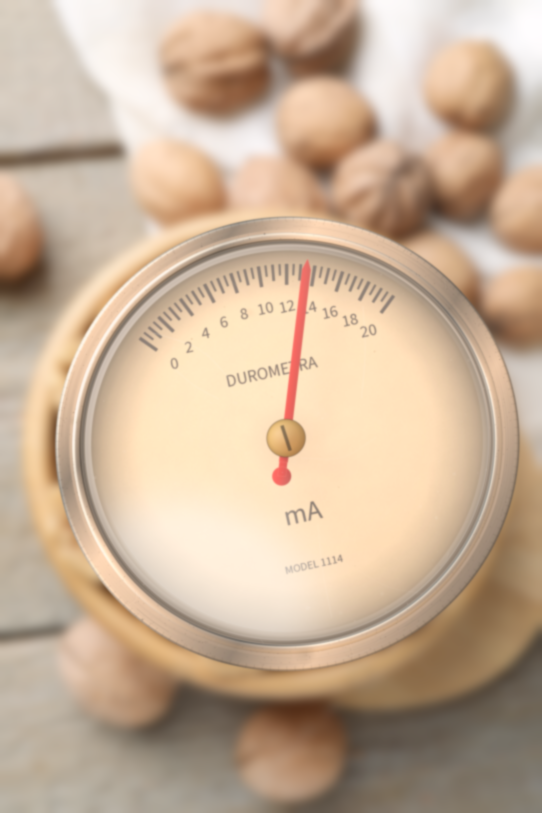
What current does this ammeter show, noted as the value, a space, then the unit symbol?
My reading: 13.5 mA
